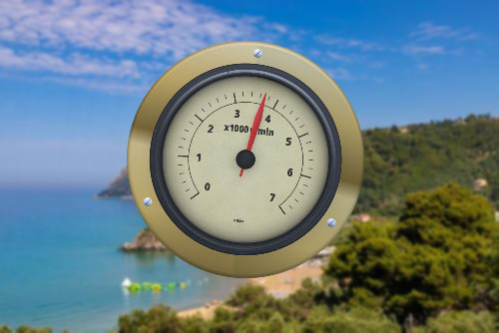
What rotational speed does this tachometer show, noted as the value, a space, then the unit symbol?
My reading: 3700 rpm
